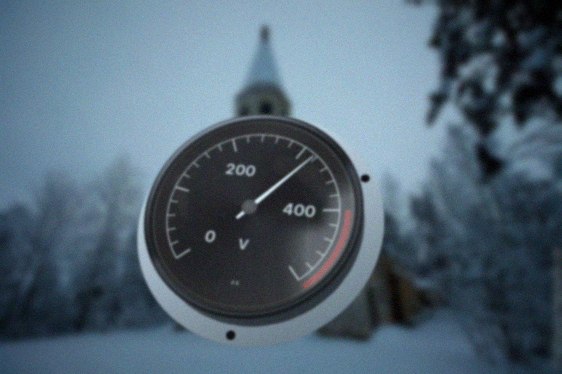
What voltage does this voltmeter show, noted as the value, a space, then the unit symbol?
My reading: 320 V
